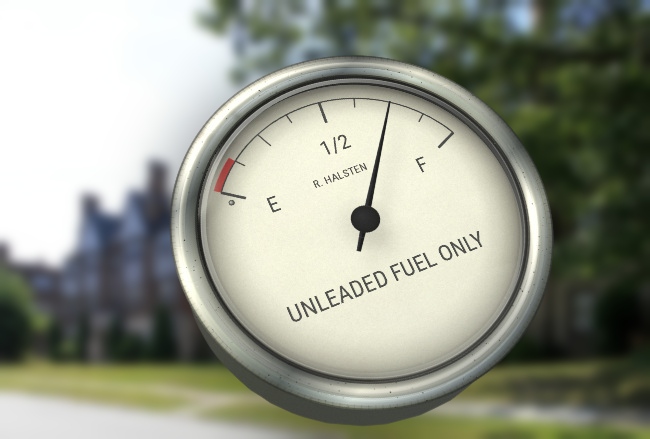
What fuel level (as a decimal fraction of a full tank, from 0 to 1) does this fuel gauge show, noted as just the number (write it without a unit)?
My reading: 0.75
